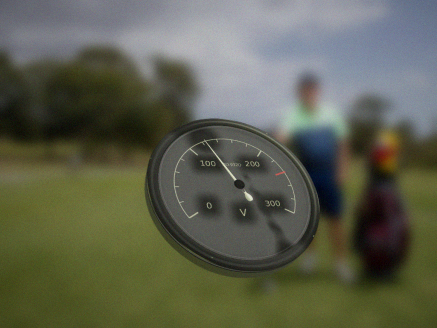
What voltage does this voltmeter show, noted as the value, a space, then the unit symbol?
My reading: 120 V
